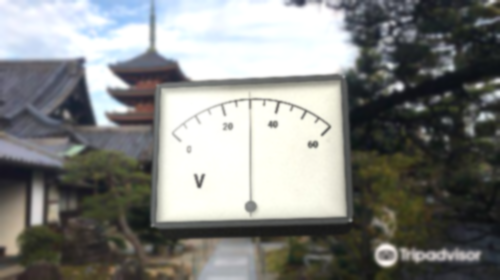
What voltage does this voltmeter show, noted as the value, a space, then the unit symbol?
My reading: 30 V
